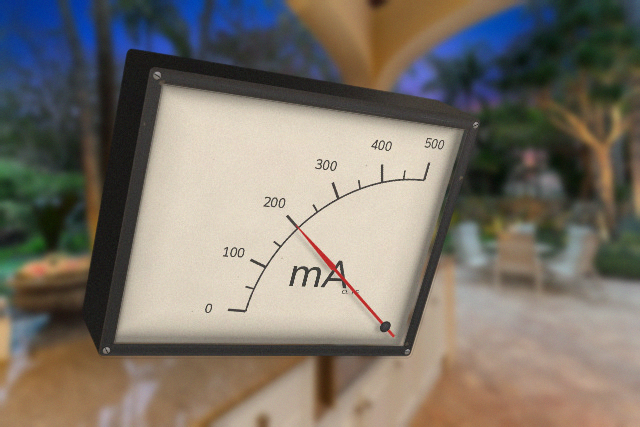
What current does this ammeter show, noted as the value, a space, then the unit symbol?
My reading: 200 mA
